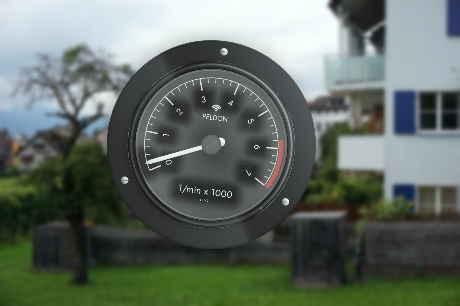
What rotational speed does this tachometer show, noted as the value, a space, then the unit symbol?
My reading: 200 rpm
